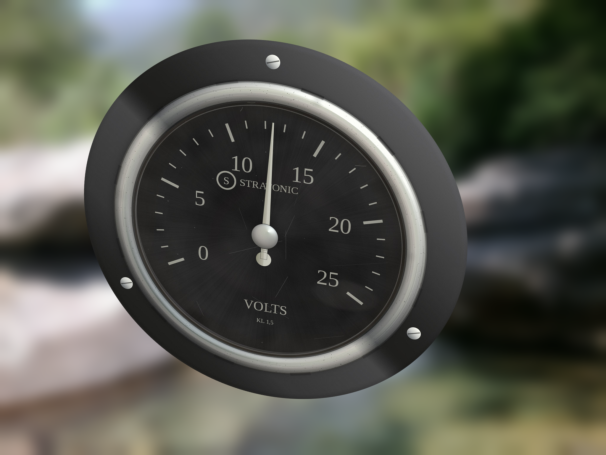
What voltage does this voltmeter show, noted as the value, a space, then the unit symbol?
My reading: 12.5 V
